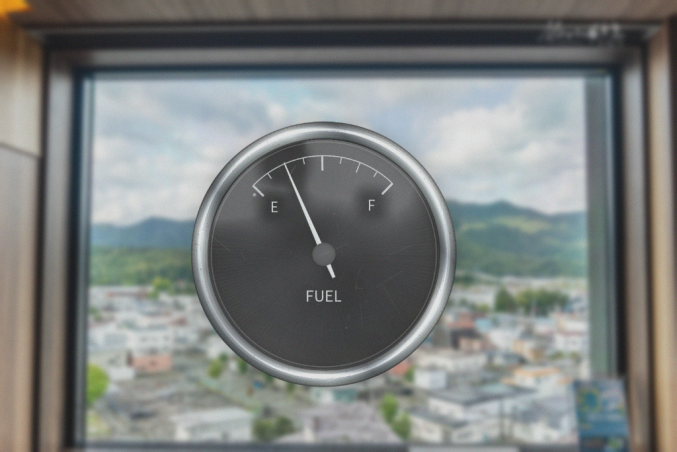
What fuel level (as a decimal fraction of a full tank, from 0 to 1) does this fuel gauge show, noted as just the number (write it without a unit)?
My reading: 0.25
